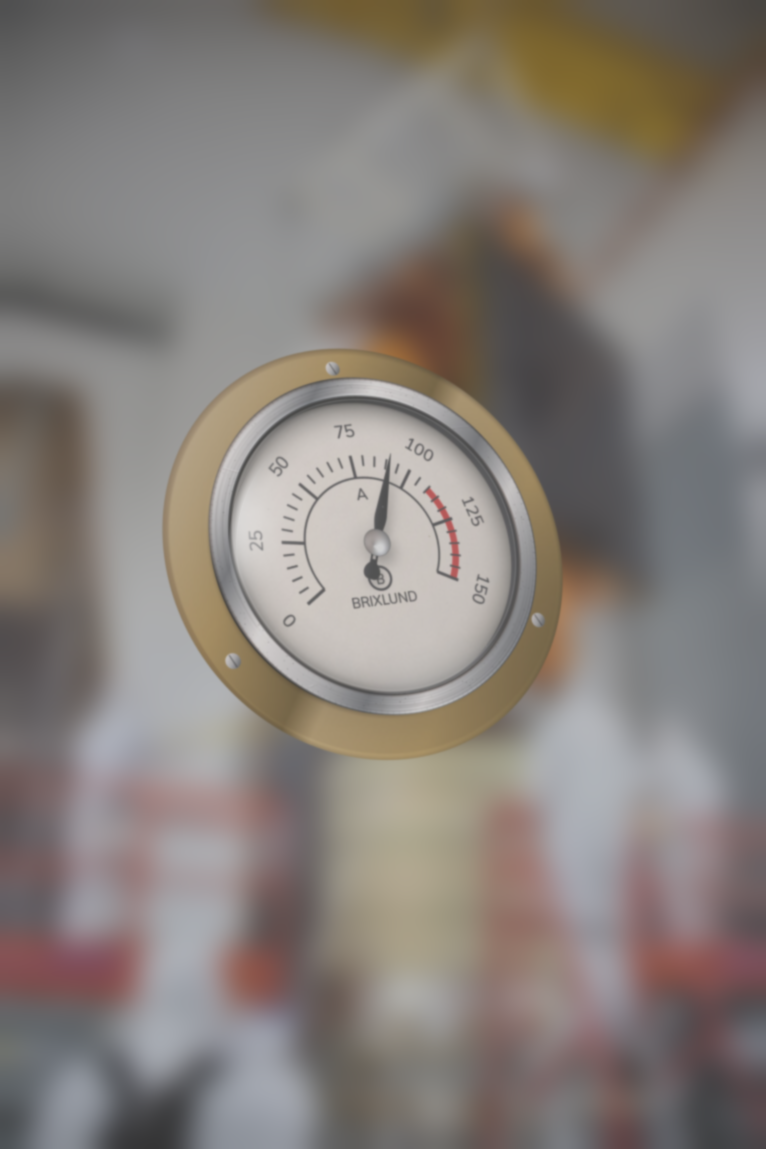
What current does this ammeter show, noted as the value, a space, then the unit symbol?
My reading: 90 A
